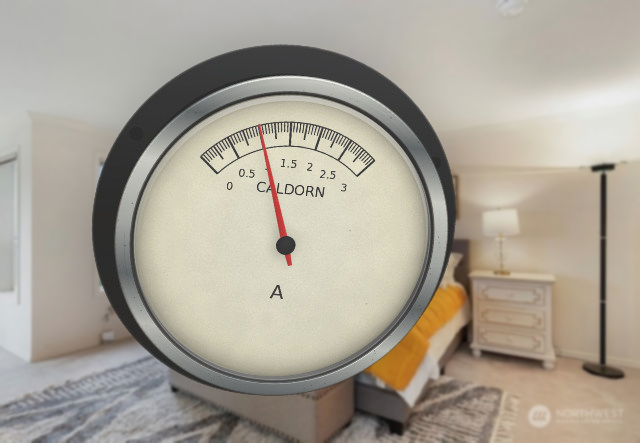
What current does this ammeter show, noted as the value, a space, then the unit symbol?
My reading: 1 A
